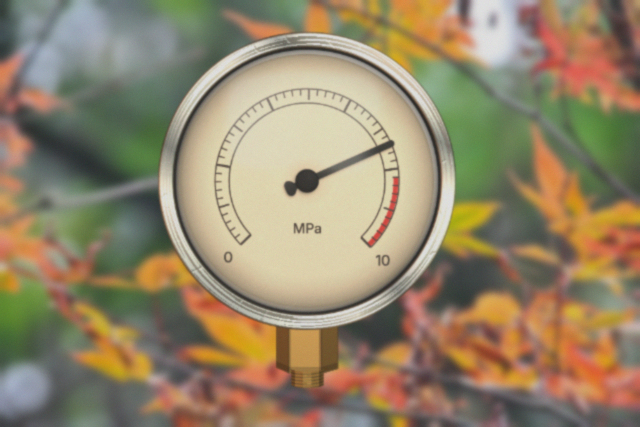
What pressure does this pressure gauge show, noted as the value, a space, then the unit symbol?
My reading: 7.4 MPa
